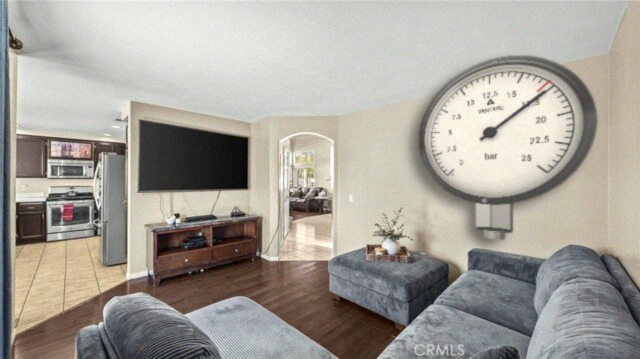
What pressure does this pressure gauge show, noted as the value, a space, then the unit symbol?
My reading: 17.5 bar
